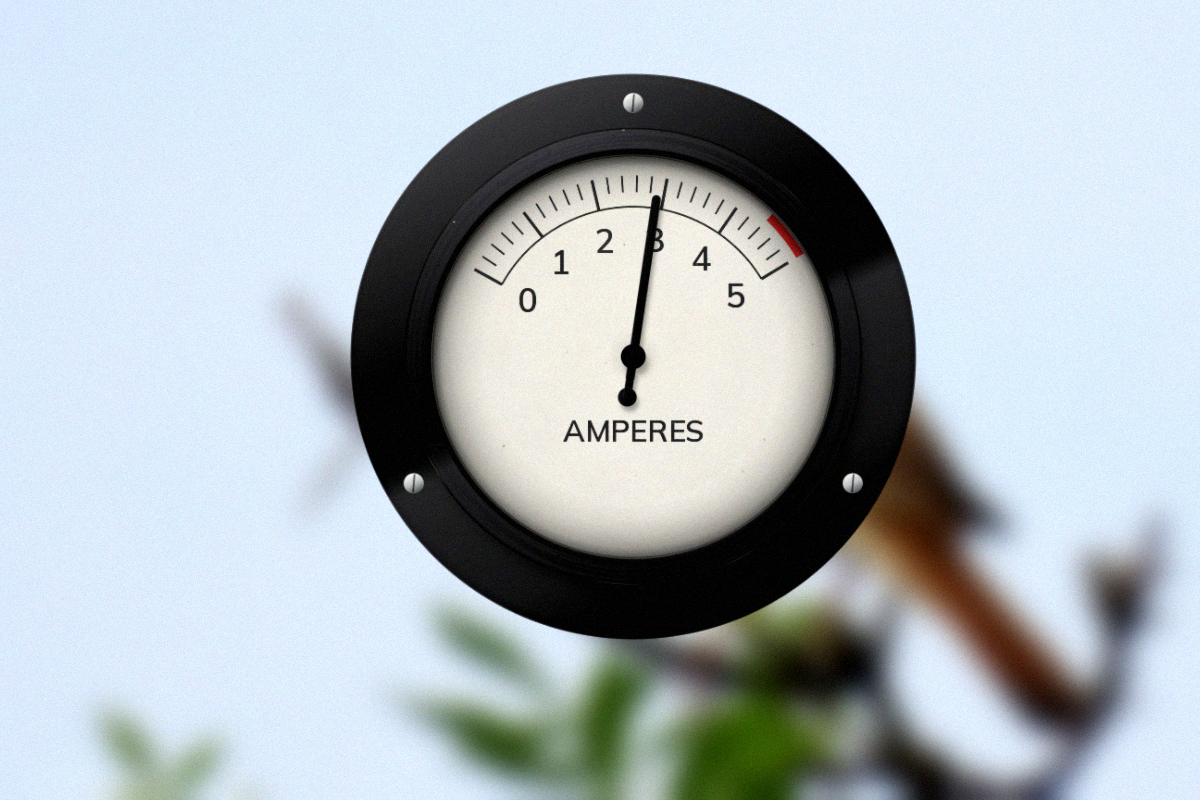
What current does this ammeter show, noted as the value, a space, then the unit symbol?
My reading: 2.9 A
